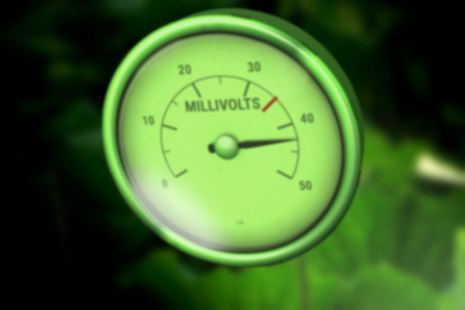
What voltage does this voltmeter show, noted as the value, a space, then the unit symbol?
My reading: 42.5 mV
